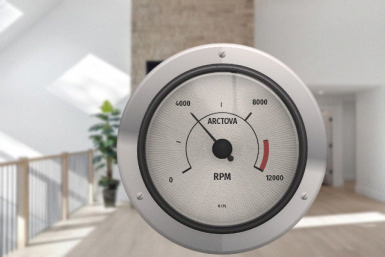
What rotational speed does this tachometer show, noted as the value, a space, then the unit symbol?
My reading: 4000 rpm
